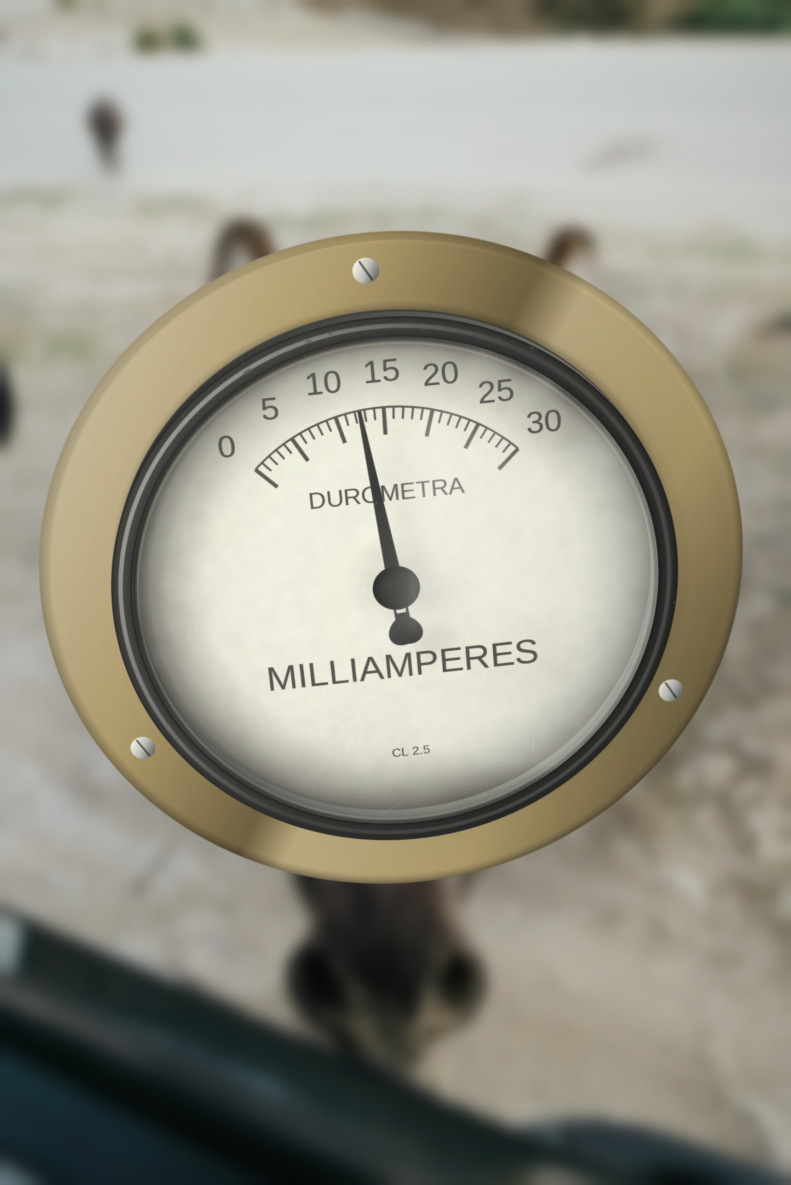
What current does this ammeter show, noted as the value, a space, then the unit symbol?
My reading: 12.5 mA
